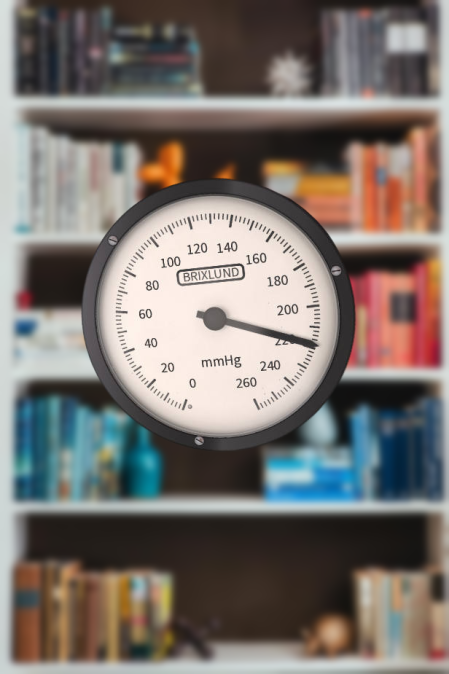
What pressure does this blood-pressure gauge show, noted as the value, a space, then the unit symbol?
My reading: 218 mmHg
